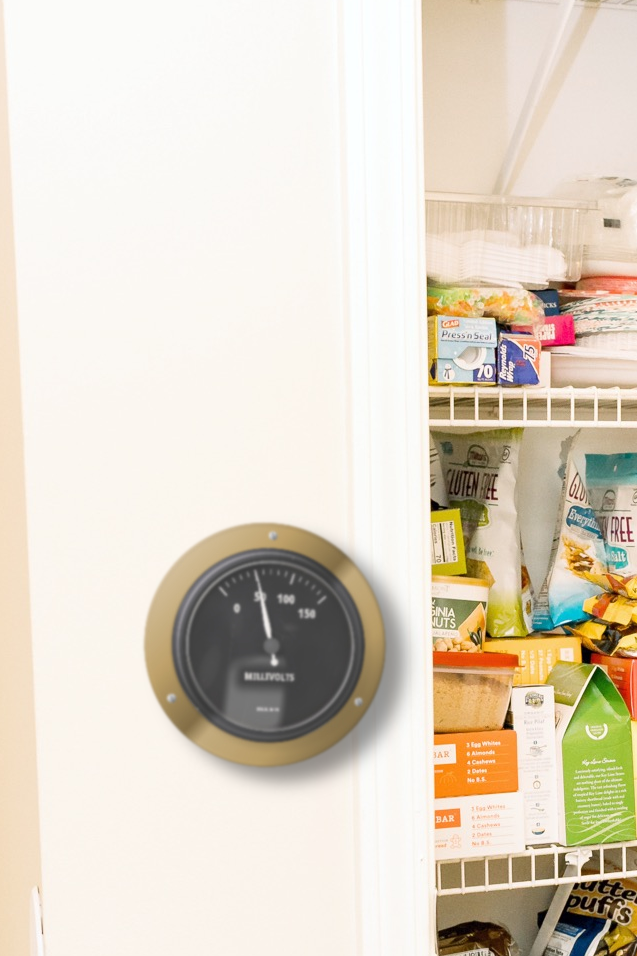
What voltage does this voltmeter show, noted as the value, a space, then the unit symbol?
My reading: 50 mV
